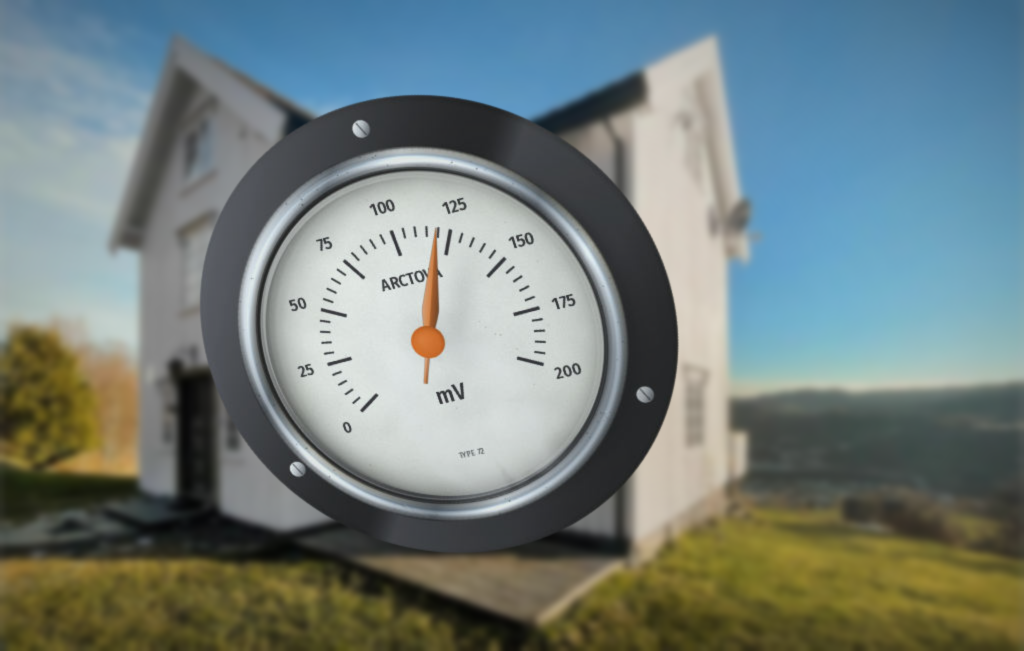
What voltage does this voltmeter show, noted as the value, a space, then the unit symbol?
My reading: 120 mV
